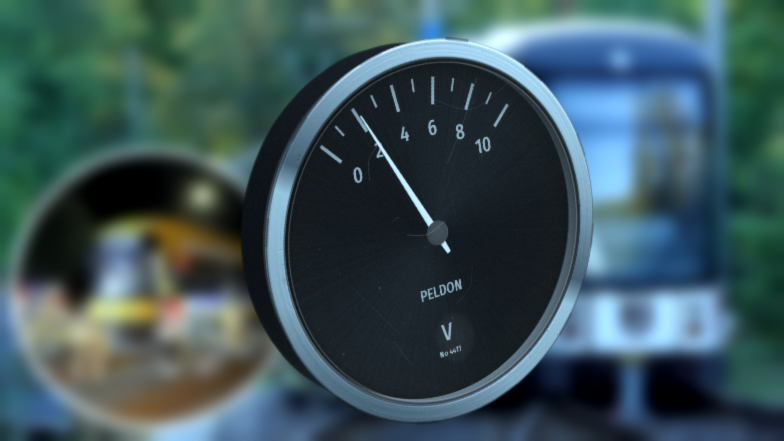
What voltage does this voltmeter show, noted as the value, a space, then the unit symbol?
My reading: 2 V
